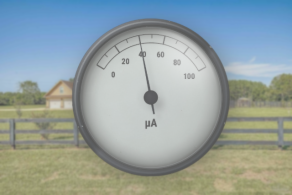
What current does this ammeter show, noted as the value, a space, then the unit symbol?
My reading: 40 µA
